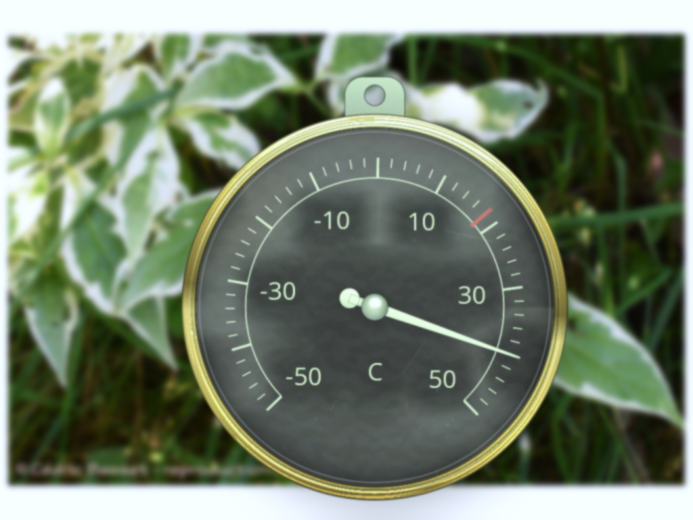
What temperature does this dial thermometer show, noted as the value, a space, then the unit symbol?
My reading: 40 °C
